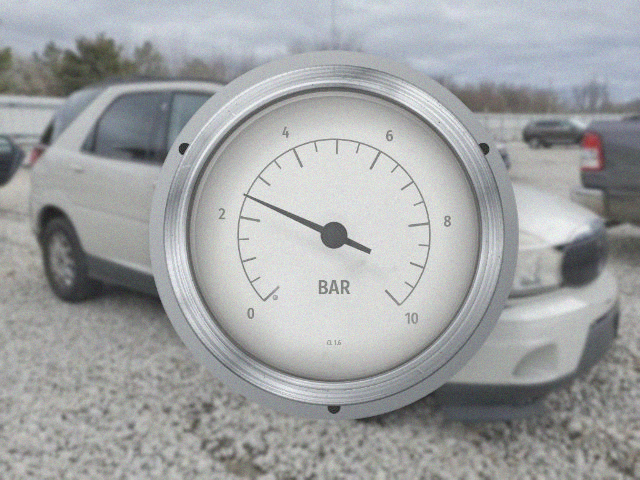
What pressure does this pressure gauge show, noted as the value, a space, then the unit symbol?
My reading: 2.5 bar
